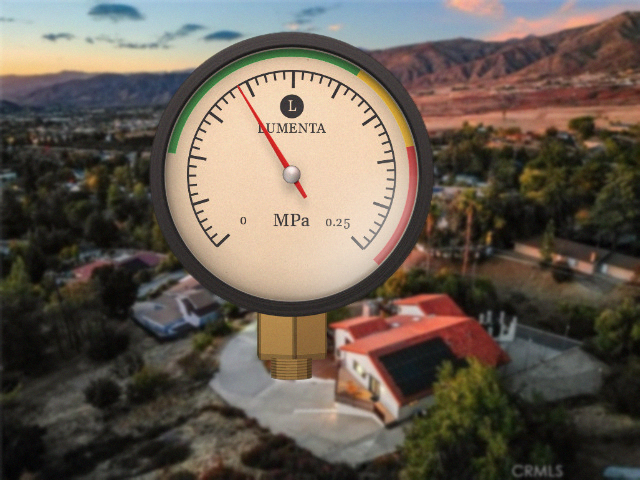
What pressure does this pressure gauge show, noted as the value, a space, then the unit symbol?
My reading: 0.095 MPa
